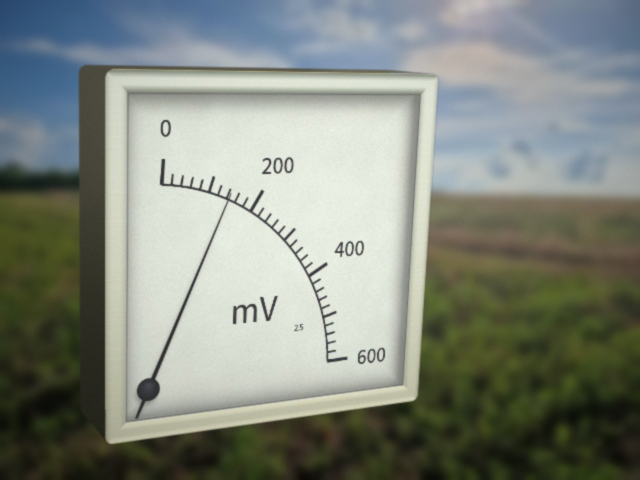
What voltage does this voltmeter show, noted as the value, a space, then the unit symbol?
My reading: 140 mV
